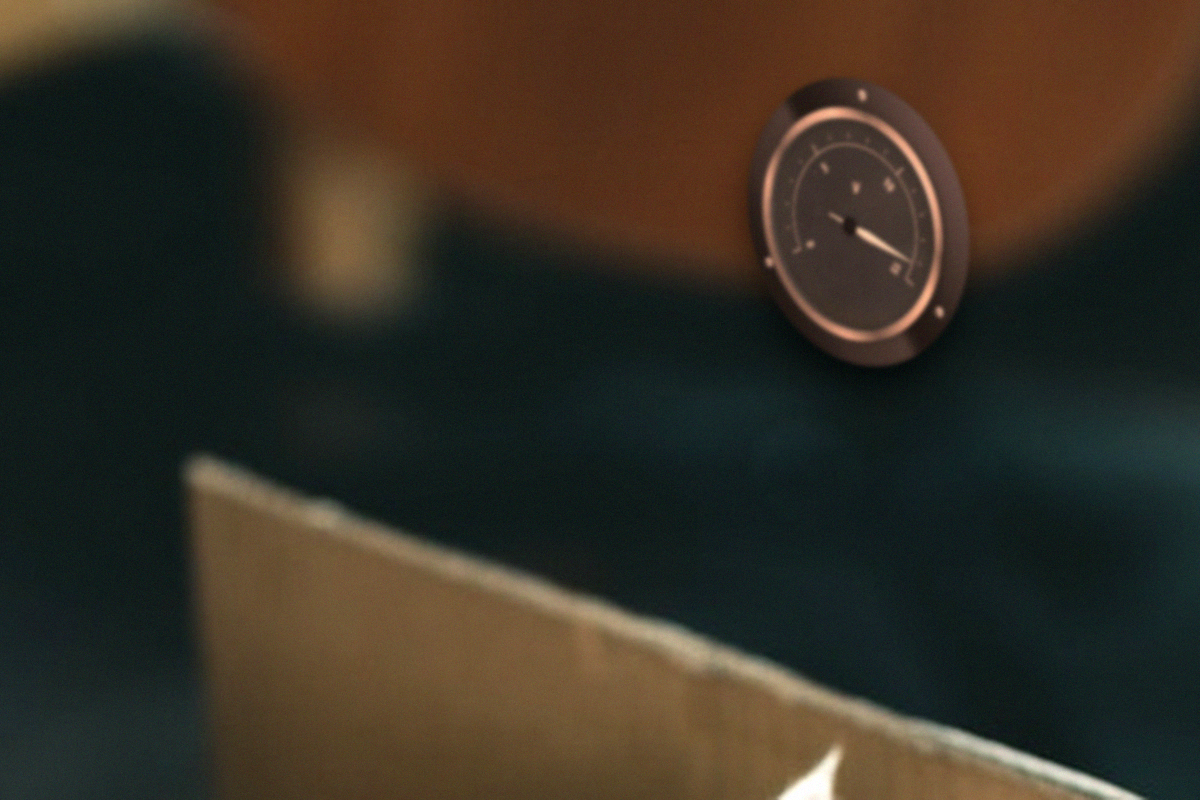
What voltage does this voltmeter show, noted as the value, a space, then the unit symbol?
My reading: 14 V
